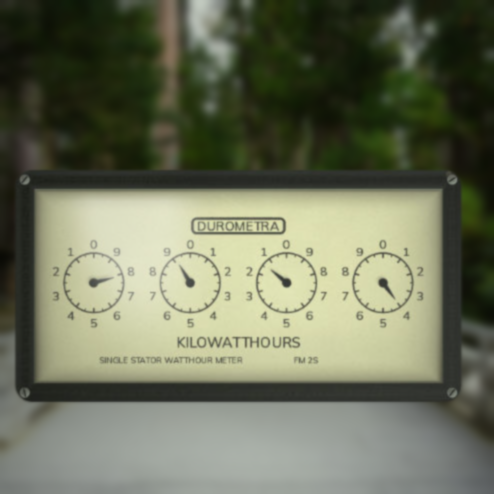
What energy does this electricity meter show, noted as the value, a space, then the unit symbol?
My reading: 7914 kWh
